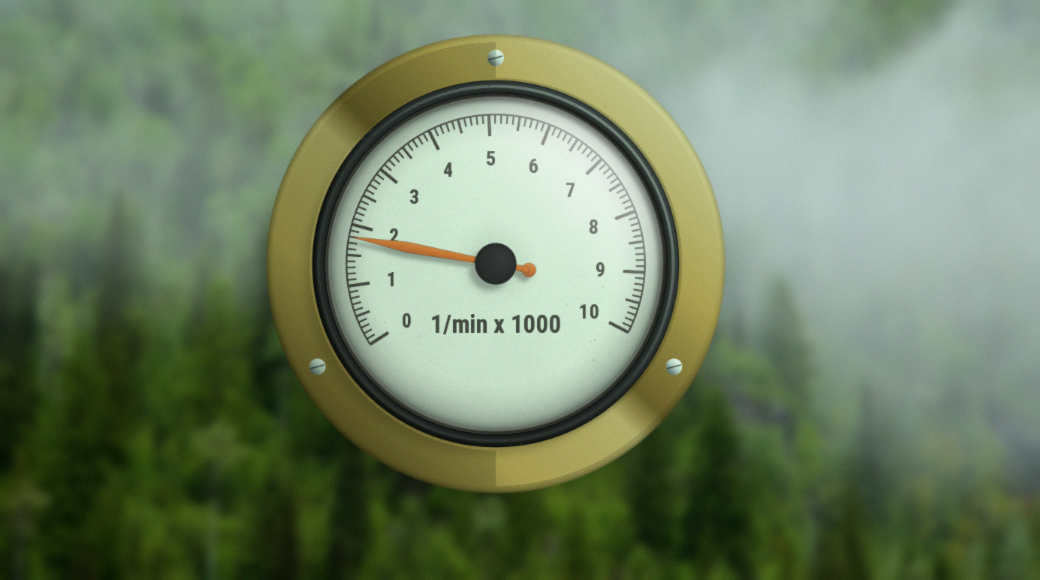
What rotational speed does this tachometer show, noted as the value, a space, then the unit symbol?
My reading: 1800 rpm
